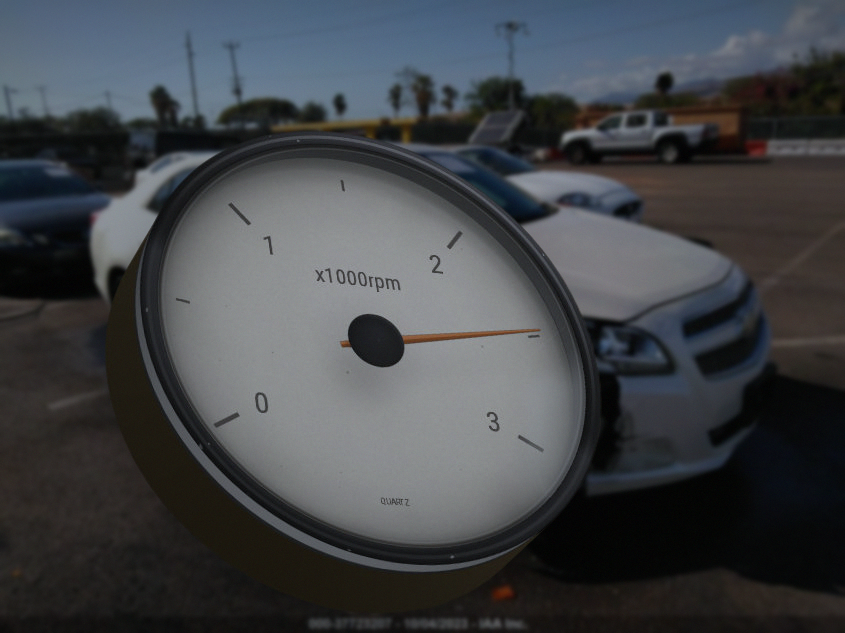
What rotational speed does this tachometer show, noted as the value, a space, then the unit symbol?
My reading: 2500 rpm
